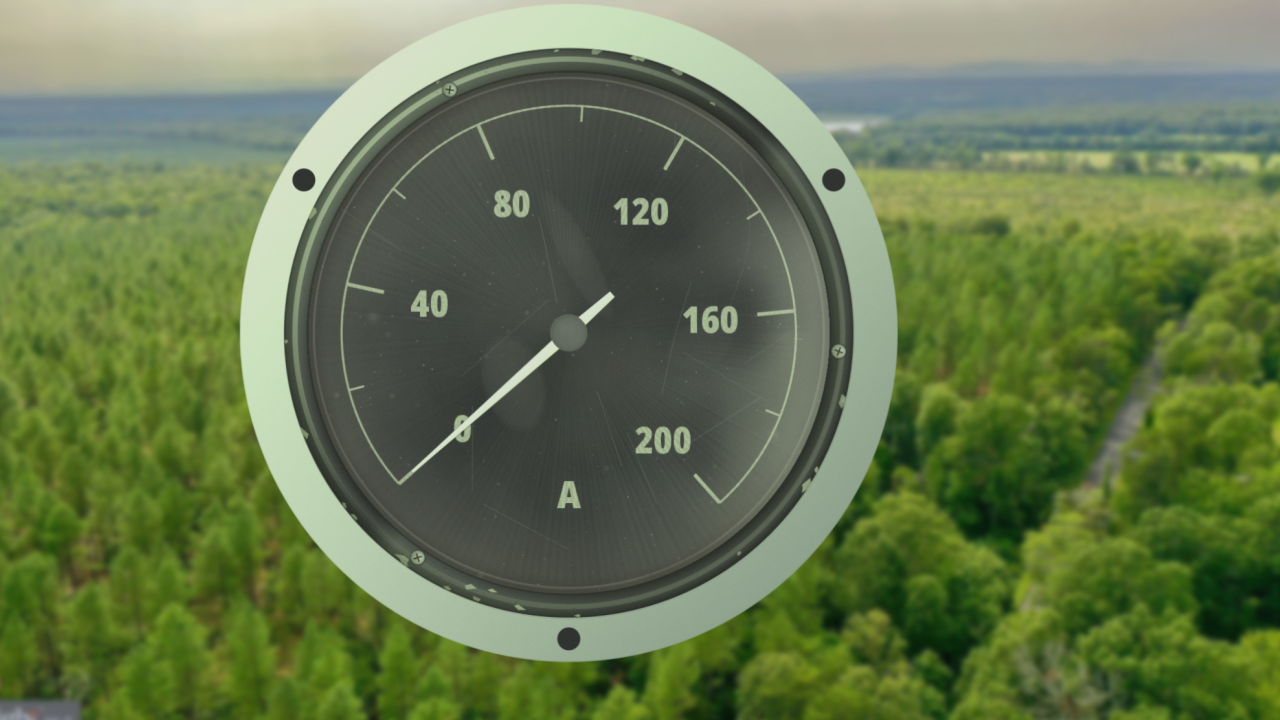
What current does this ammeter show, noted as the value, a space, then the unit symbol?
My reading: 0 A
